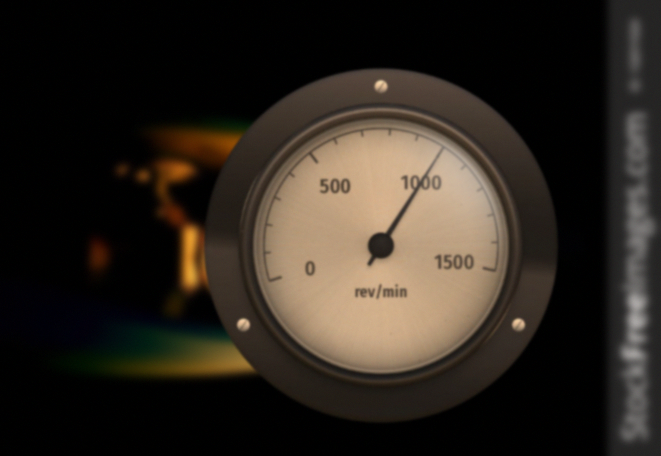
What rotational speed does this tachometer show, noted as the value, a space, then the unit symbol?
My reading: 1000 rpm
